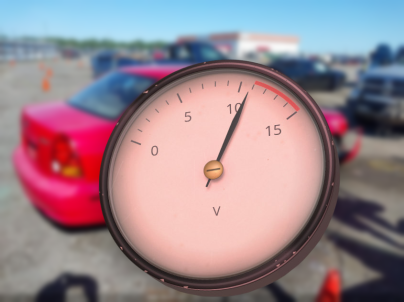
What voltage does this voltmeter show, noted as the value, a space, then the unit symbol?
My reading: 11 V
